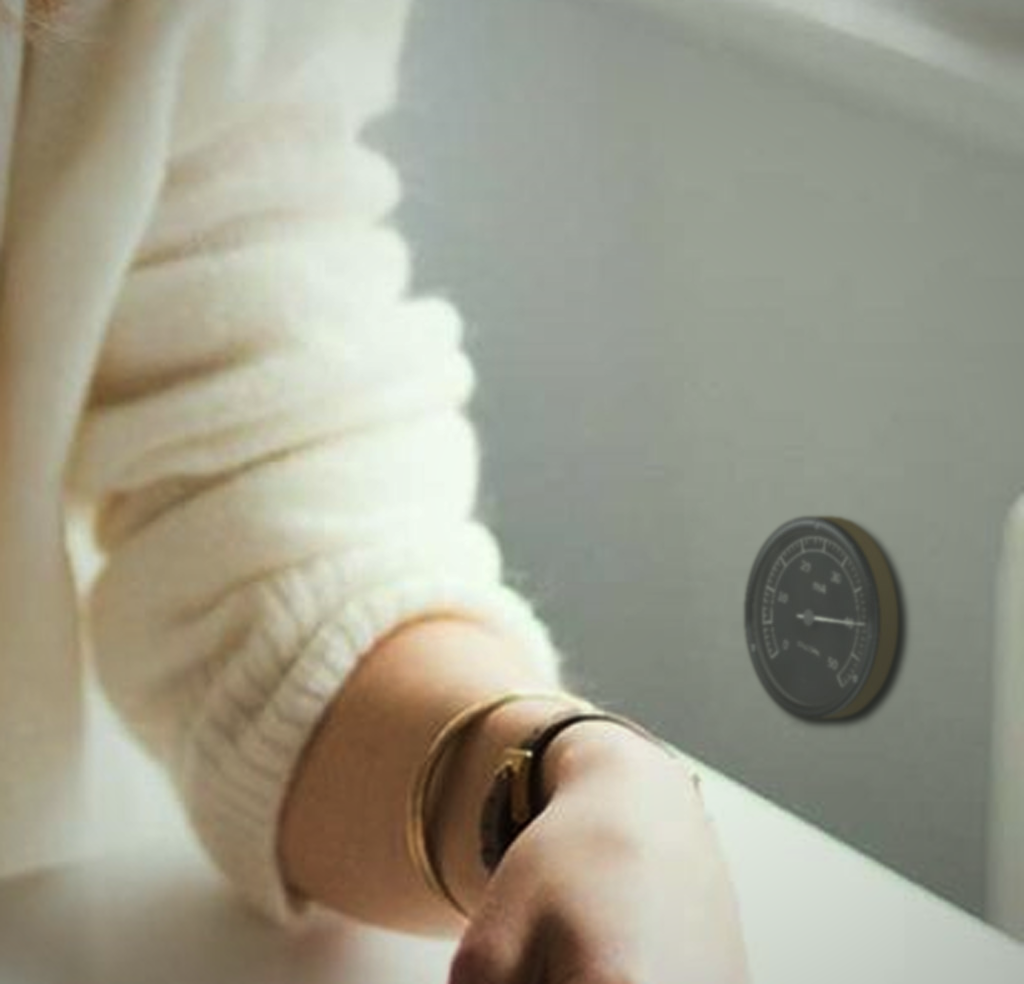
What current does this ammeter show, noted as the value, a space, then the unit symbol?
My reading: 40 mA
